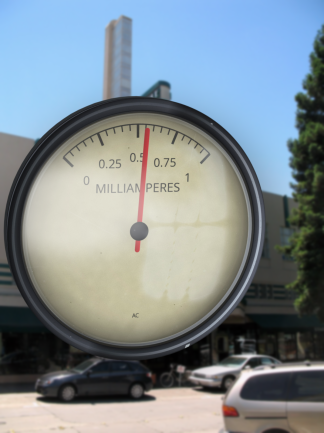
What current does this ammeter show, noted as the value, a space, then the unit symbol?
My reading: 0.55 mA
